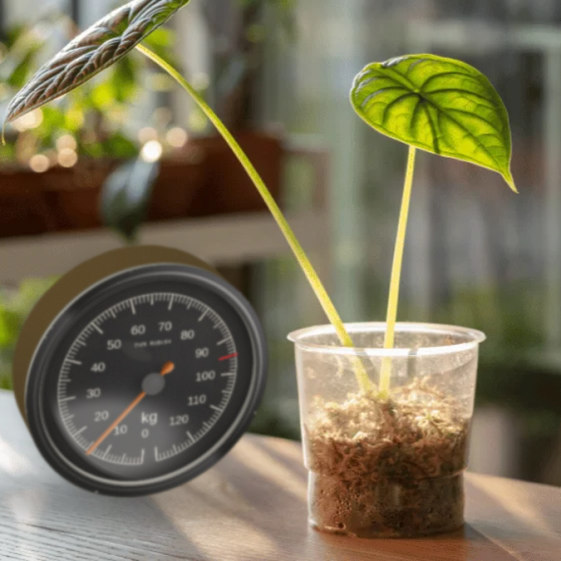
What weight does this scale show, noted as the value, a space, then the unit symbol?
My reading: 15 kg
